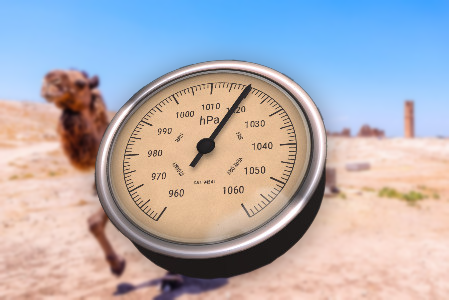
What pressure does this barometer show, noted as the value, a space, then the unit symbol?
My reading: 1020 hPa
